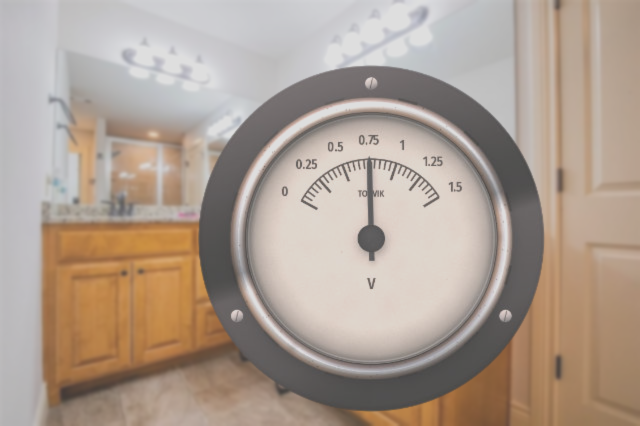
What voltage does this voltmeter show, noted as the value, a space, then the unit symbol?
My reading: 0.75 V
